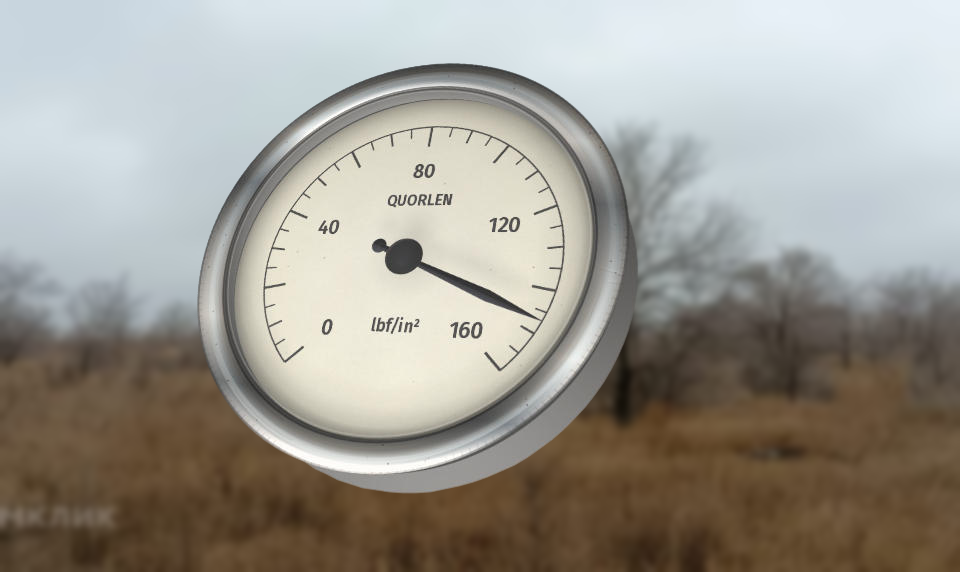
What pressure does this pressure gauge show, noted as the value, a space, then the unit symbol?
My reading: 147.5 psi
